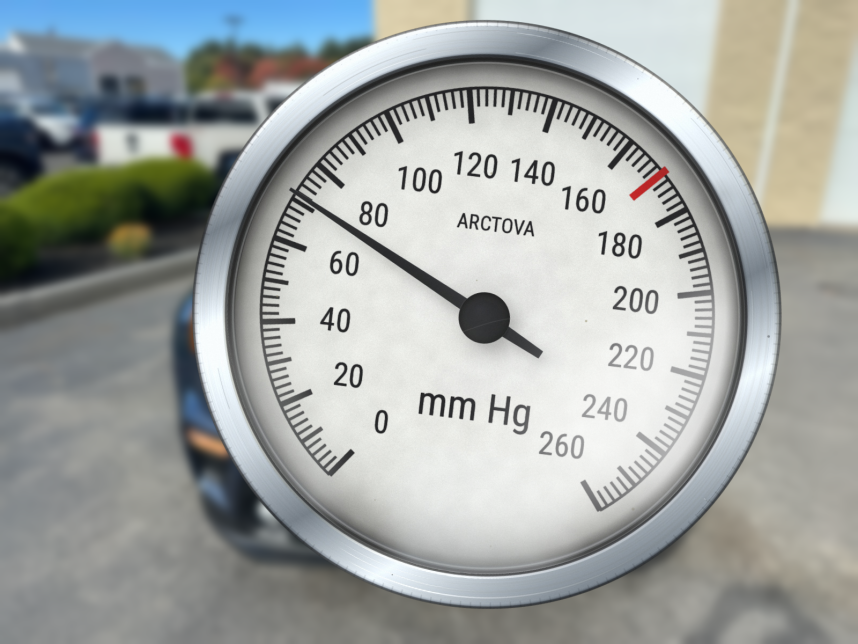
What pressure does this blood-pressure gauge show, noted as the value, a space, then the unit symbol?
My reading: 72 mmHg
